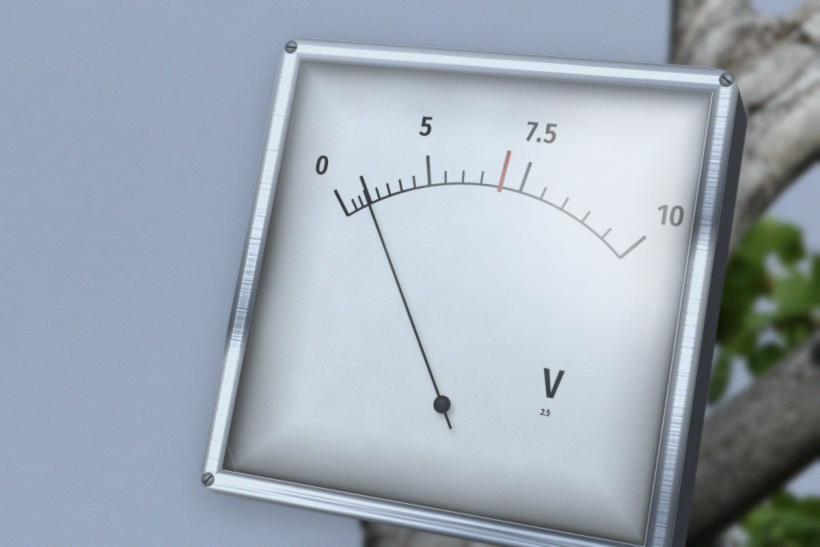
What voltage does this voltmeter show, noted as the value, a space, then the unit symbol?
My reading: 2.5 V
